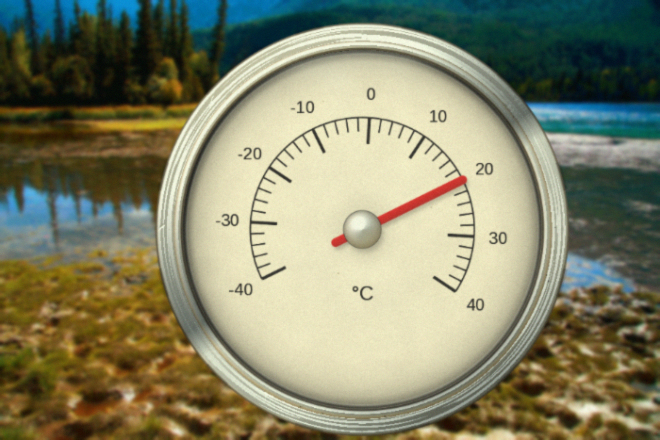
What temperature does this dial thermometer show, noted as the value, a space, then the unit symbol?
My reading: 20 °C
